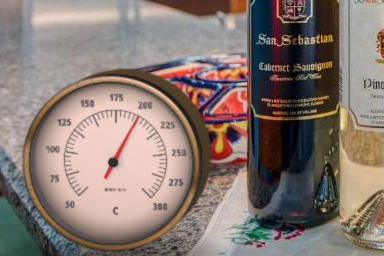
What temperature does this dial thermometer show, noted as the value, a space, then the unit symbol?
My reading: 200 °C
